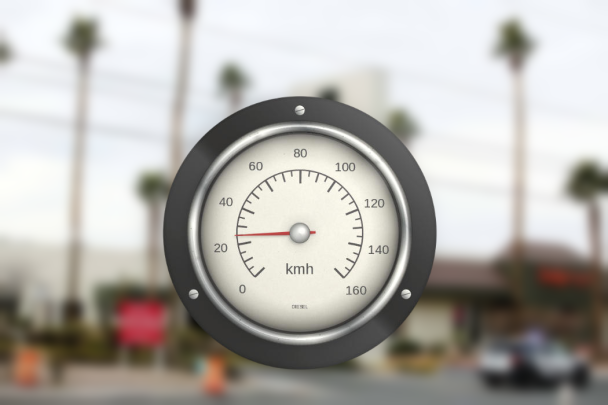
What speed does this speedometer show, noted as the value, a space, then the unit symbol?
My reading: 25 km/h
